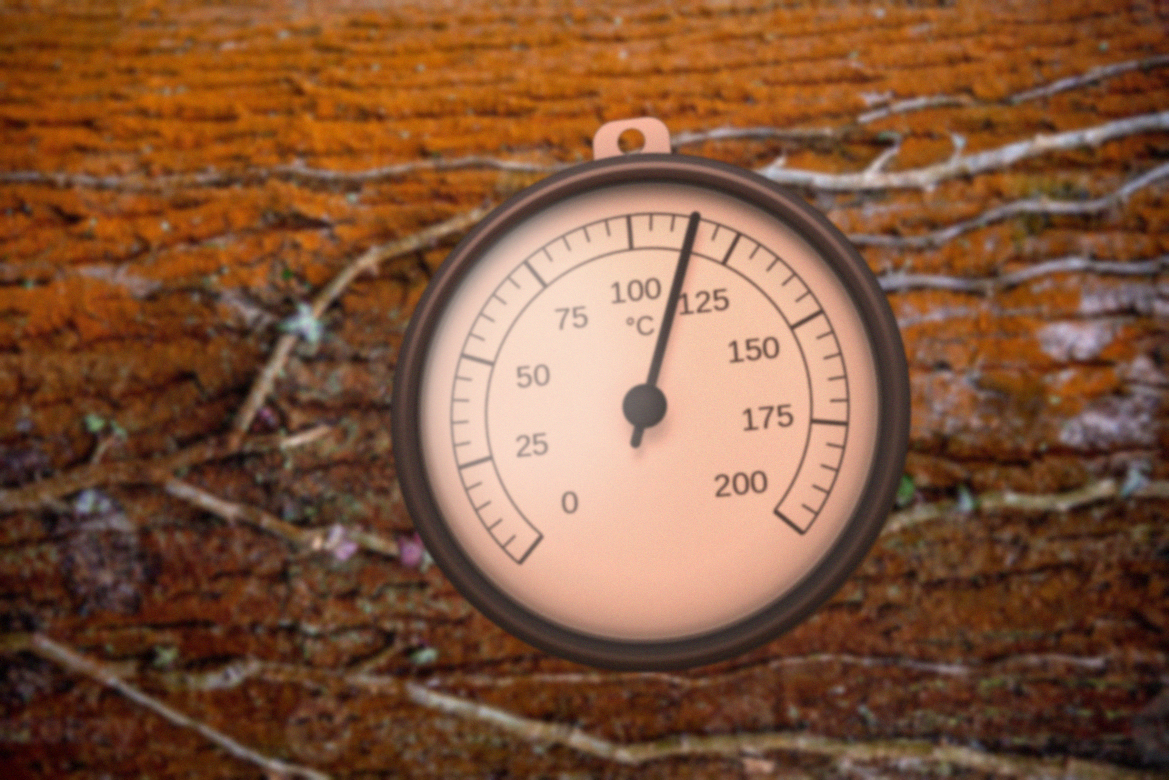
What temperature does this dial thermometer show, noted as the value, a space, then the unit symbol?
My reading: 115 °C
